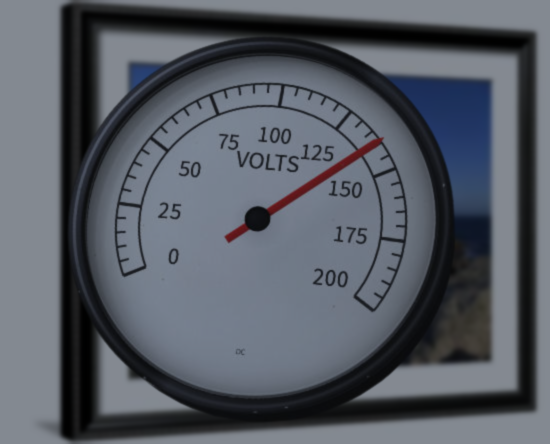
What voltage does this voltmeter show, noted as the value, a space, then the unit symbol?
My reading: 140 V
